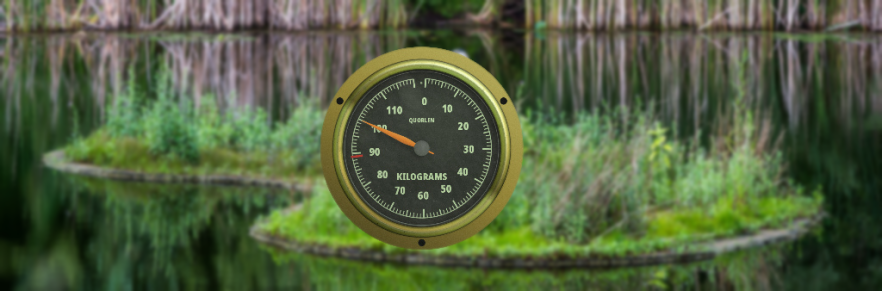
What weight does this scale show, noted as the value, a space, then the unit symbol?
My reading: 100 kg
